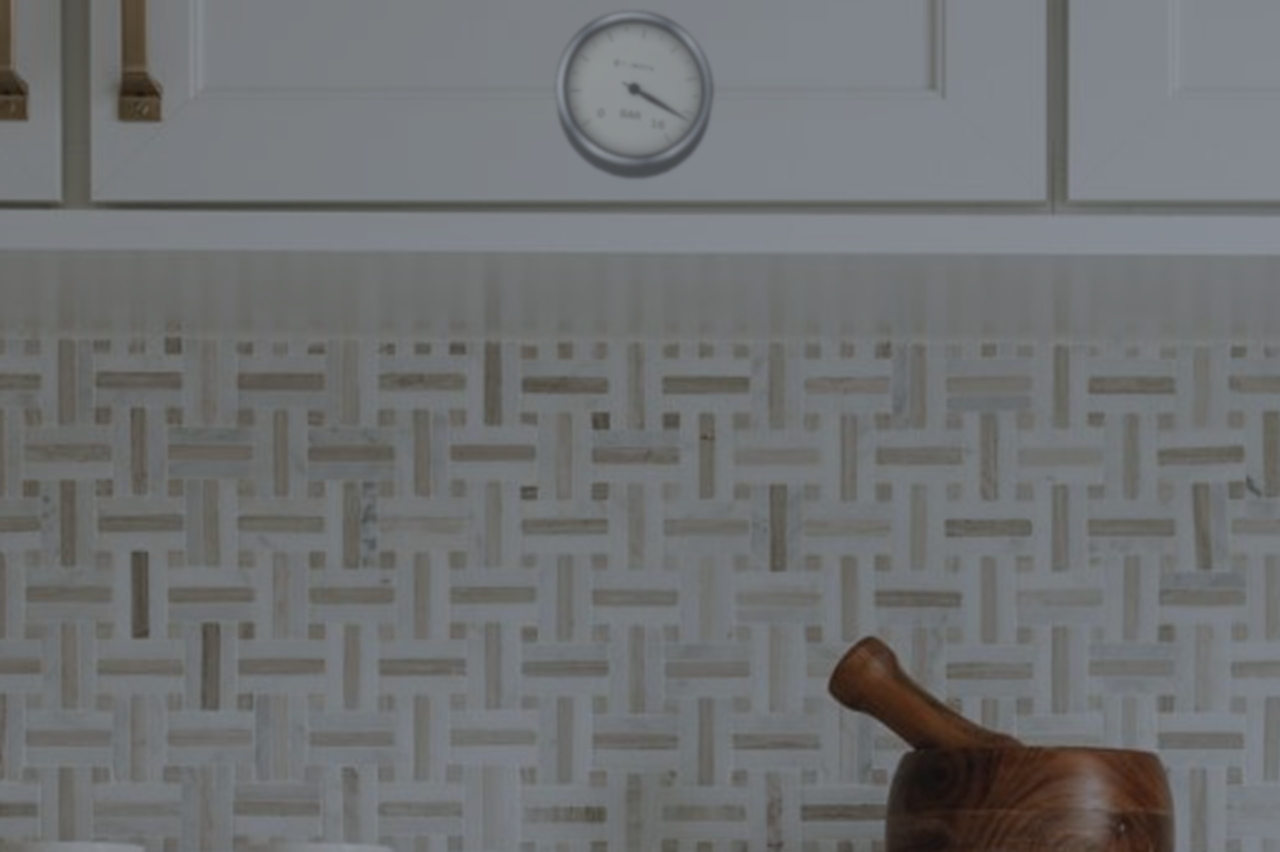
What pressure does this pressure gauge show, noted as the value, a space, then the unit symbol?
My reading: 14.5 bar
